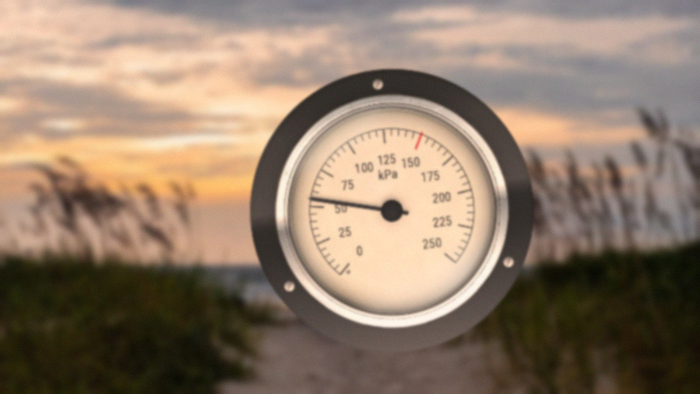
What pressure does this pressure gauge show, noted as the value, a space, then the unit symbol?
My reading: 55 kPa
